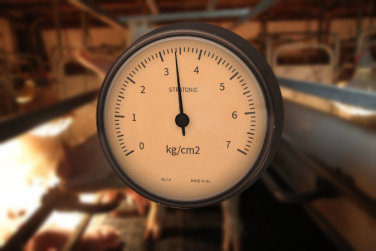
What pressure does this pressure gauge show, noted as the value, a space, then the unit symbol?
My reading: 3.4 kg/cm²
